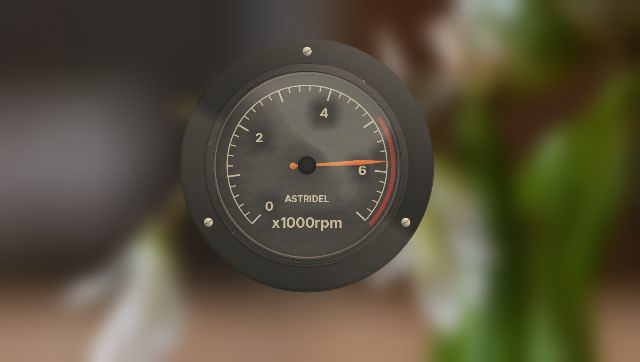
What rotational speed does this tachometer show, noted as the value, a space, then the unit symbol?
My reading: 5800 rpm
